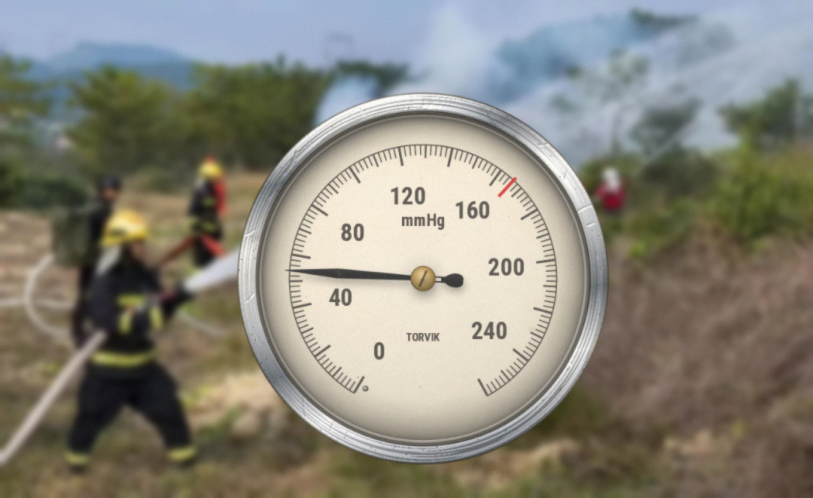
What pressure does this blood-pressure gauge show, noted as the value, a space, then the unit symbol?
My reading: 54 mmHg
